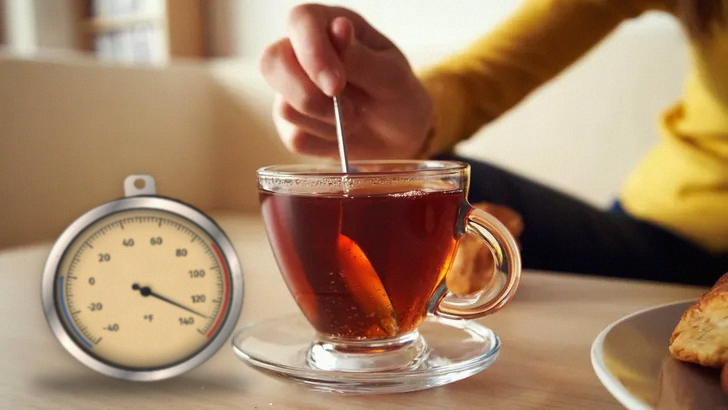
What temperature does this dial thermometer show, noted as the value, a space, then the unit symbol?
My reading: 130 °F
